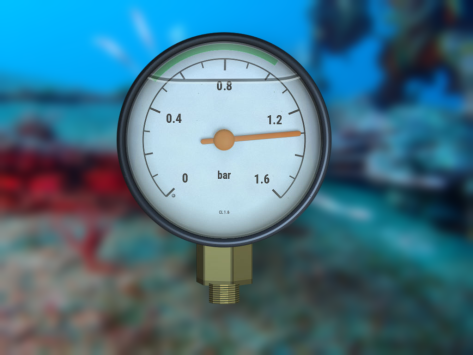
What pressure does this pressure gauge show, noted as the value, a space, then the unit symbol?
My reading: 1.3 bar
